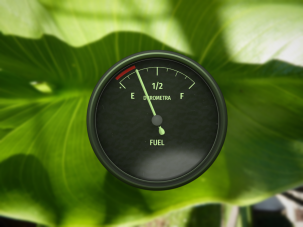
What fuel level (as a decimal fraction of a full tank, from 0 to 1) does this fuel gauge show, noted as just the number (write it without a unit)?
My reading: 0.25
